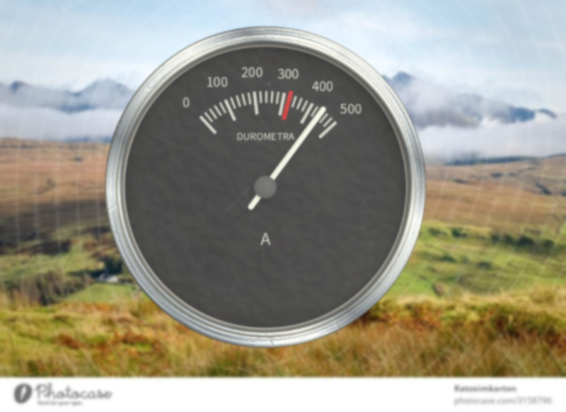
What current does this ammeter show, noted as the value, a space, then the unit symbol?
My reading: 440 A
